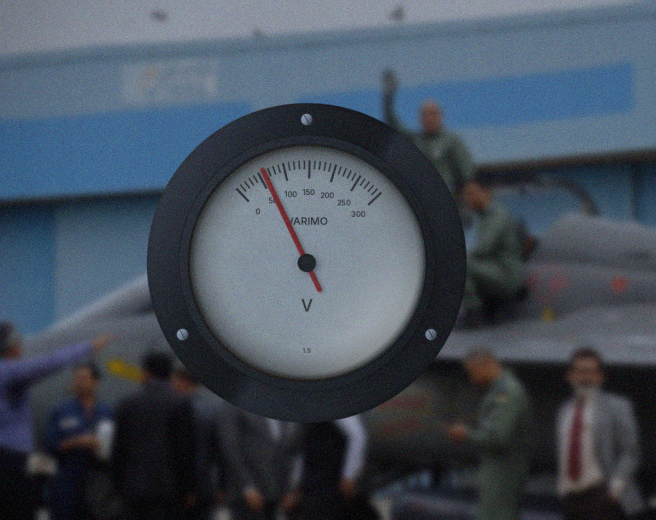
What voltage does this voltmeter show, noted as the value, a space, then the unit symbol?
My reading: 60 V
